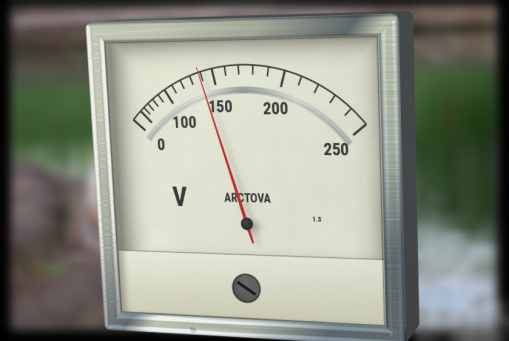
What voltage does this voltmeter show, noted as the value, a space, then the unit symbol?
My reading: 140 V
